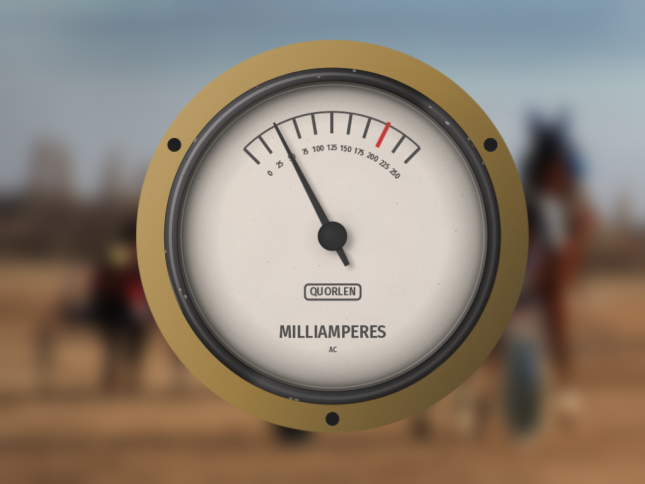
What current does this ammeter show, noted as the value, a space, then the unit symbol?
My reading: 50 mA
